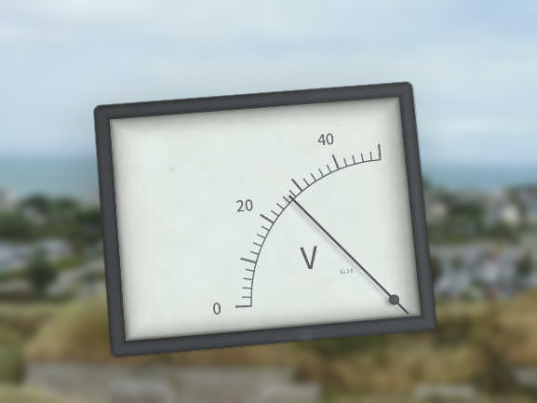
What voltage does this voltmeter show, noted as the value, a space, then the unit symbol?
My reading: 27 V
